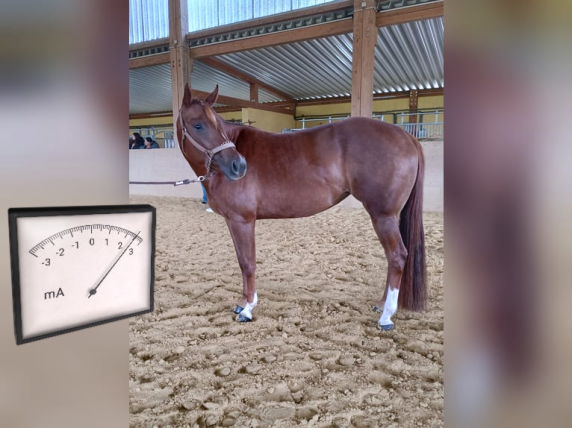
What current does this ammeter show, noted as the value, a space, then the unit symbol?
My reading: 2.5 mA
